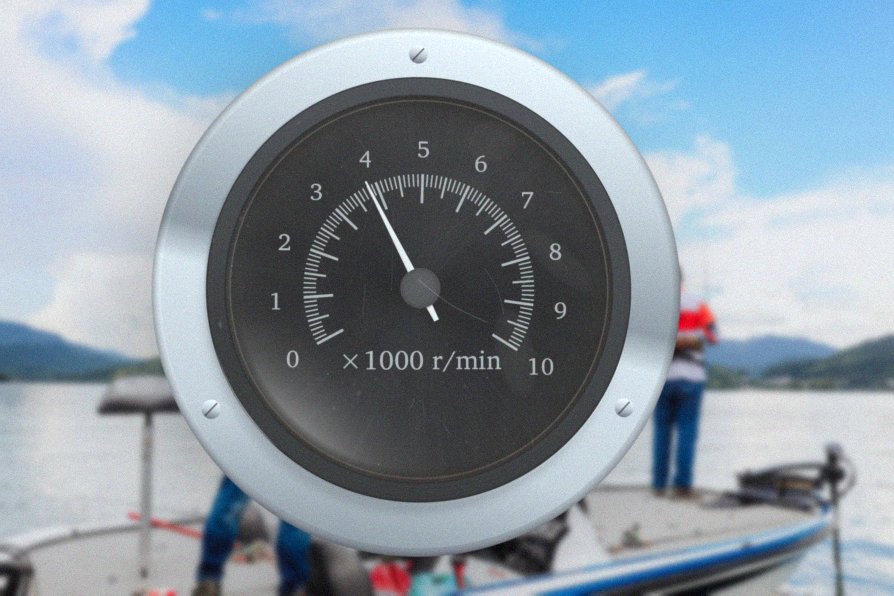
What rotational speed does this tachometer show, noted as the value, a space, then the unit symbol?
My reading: 3800 rpm
